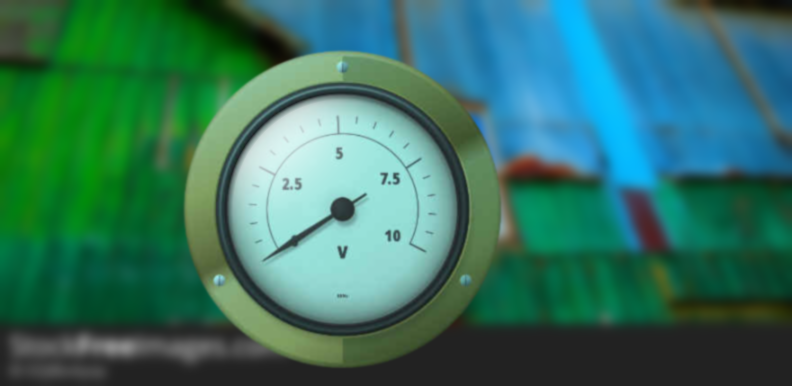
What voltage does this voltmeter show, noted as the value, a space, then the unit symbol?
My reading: 0 V
